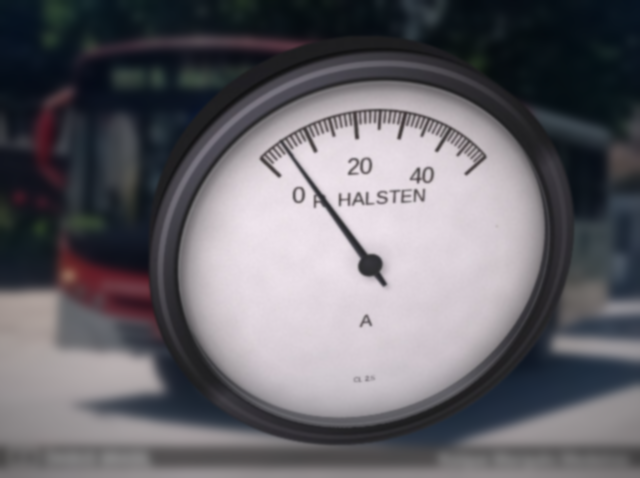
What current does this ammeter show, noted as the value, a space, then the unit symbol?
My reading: 5 A
